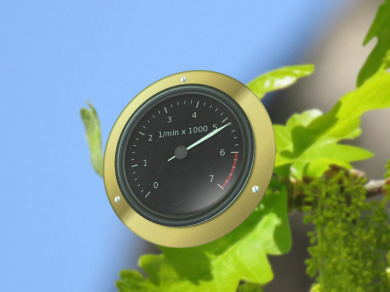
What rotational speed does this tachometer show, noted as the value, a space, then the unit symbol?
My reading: 5200 rpm
